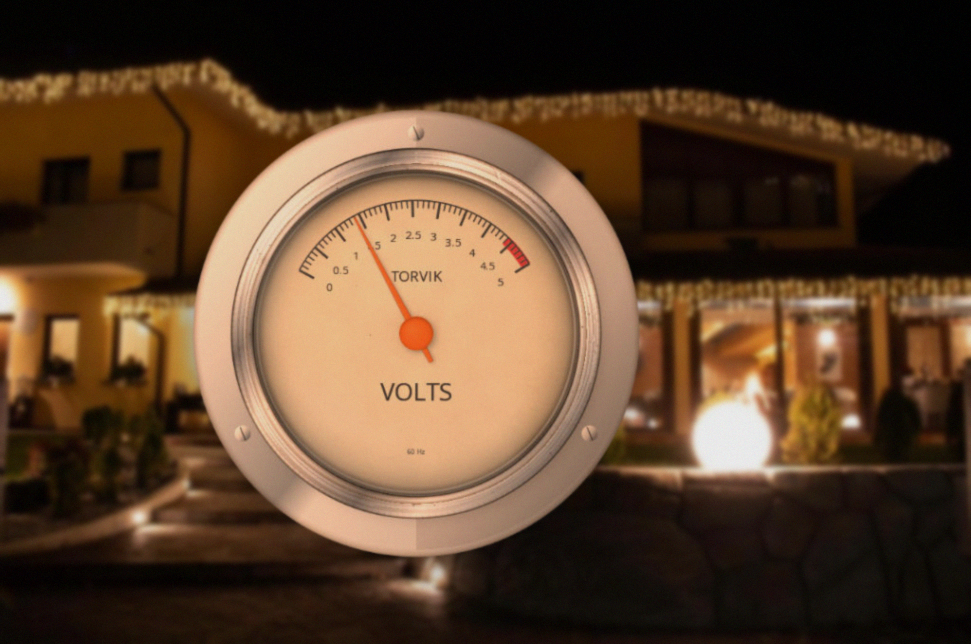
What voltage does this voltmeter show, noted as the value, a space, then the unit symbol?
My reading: 1.4 V
